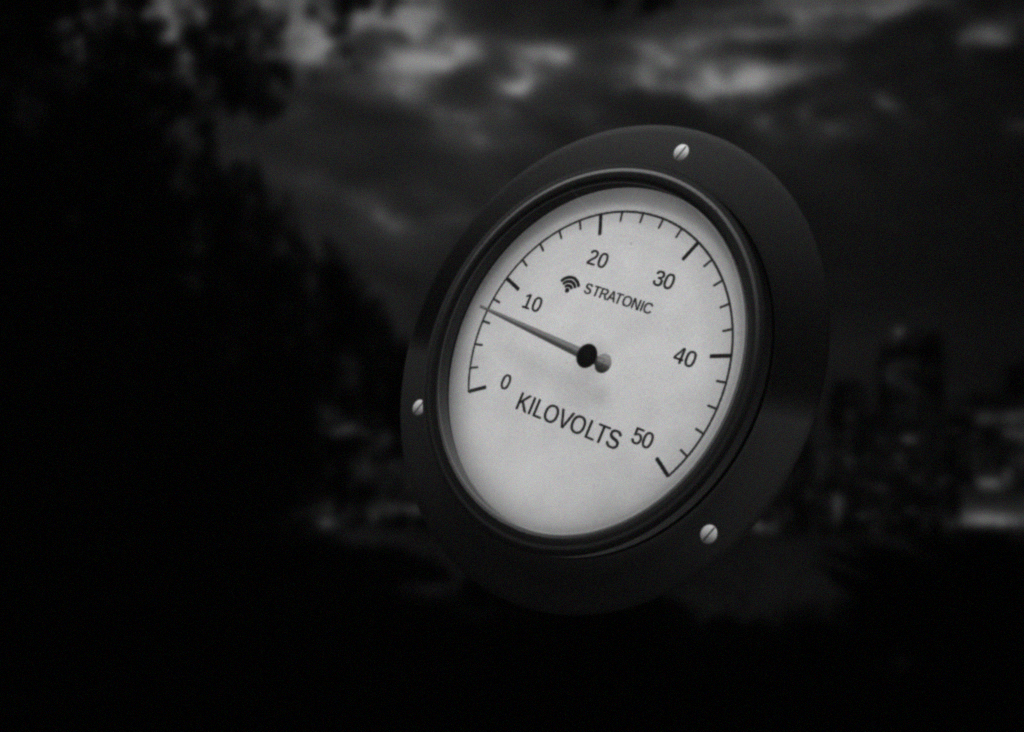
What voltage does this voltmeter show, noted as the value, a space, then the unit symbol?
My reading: 7 kV
